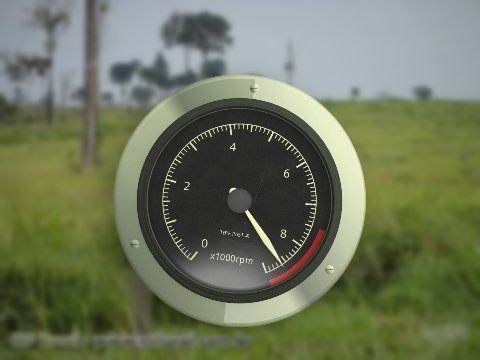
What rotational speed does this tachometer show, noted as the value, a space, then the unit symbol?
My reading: 8600 rpm
